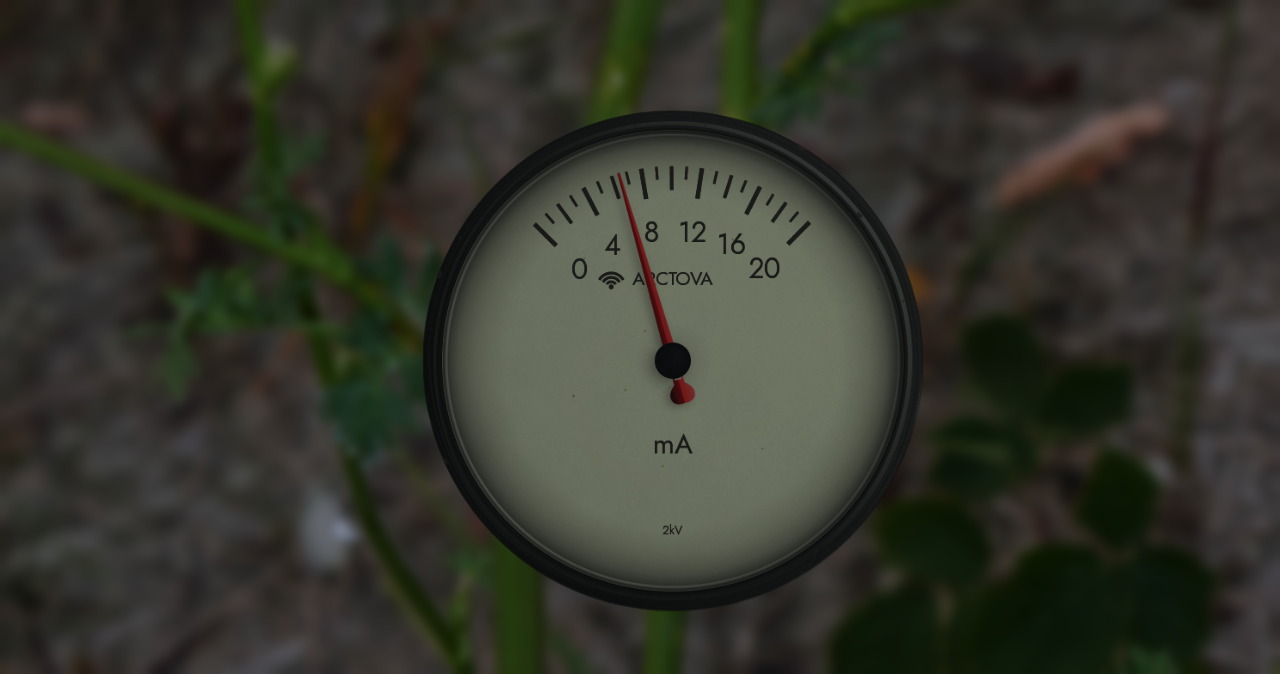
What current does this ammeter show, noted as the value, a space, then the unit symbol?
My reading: 6.5 mA
